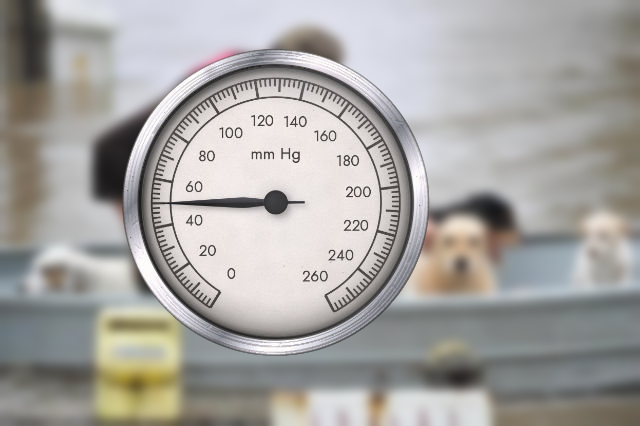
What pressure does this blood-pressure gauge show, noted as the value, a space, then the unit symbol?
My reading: 50 mmHg
